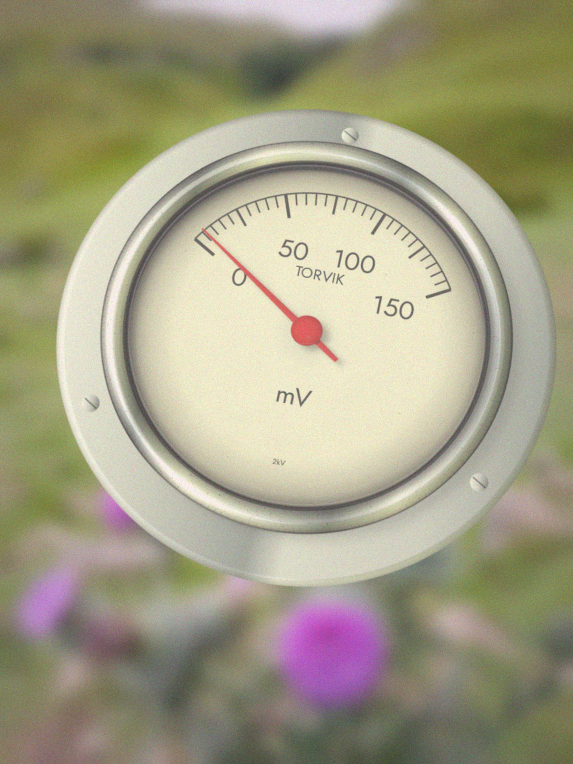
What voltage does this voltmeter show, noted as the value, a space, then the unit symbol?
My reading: 5 mV
